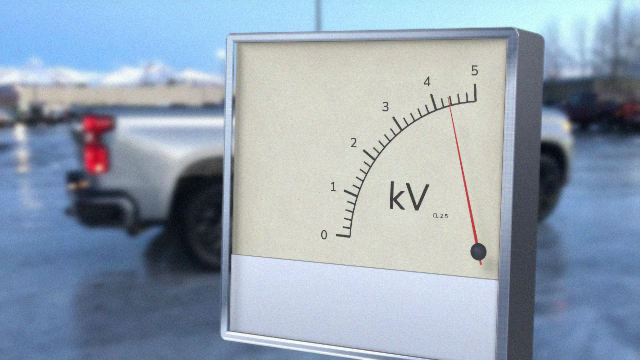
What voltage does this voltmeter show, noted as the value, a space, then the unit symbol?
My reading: 4.4 kV
